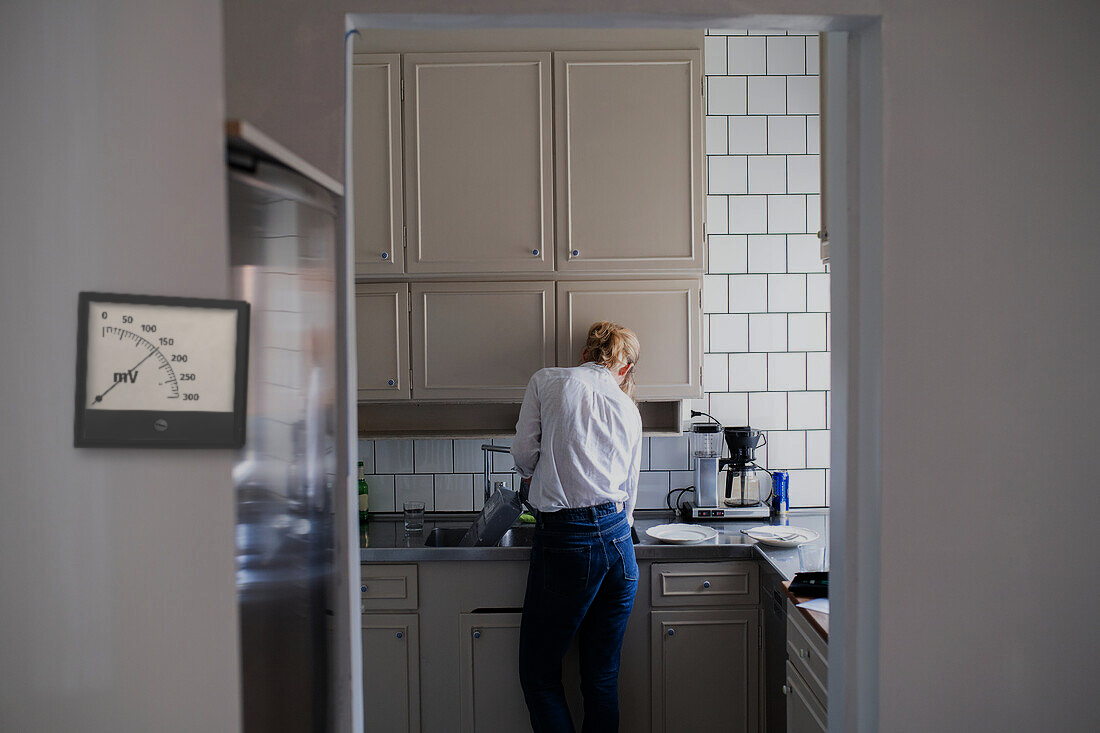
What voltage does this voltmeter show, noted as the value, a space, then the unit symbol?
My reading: 150 mV
